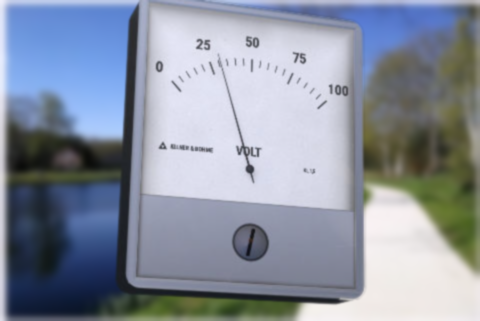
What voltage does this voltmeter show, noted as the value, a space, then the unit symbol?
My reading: 30 V
